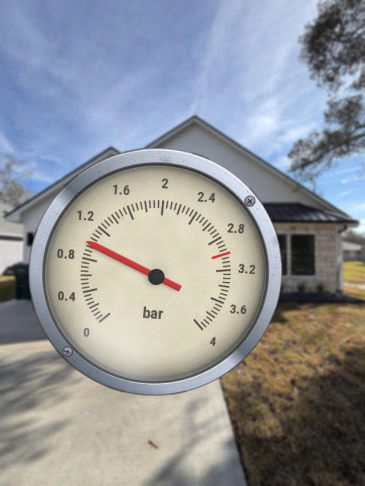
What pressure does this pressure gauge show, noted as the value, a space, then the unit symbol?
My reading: 1 bar
